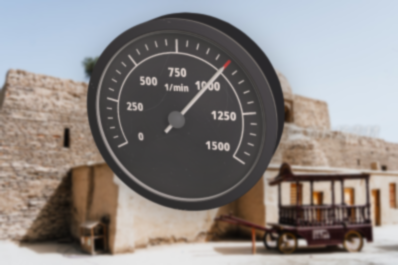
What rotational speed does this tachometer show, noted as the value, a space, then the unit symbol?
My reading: 1000 rpm
